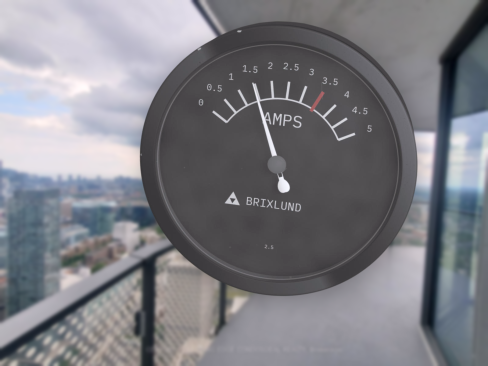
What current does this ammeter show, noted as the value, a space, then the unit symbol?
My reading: 1.5 A
